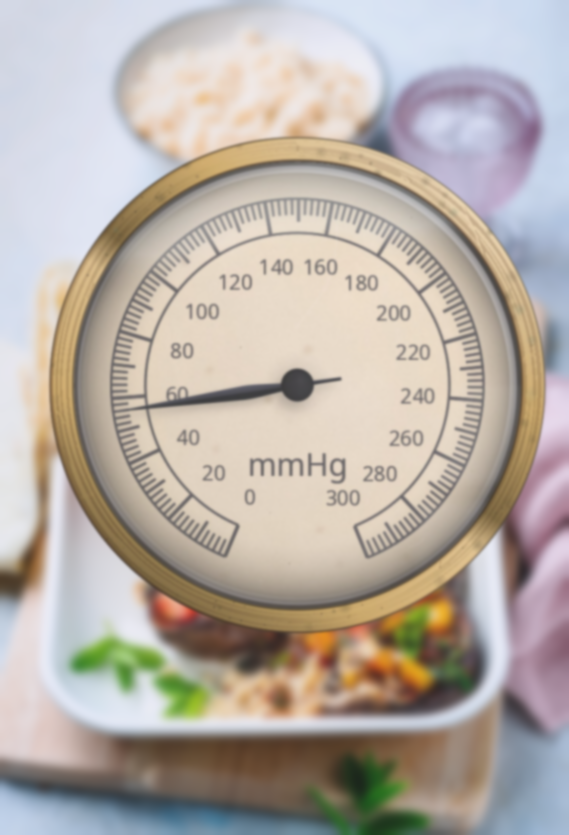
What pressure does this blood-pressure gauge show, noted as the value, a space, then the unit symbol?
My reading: 56 mmHg
